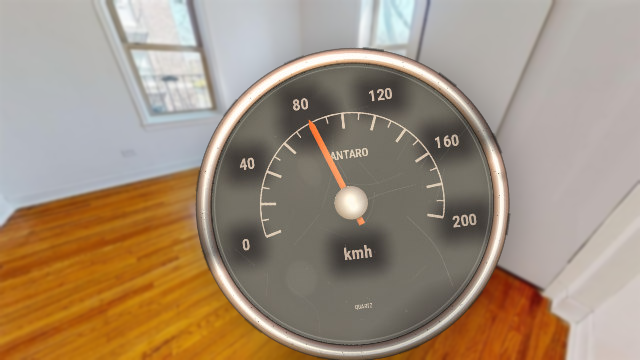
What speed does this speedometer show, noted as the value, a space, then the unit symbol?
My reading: 80 km/h
